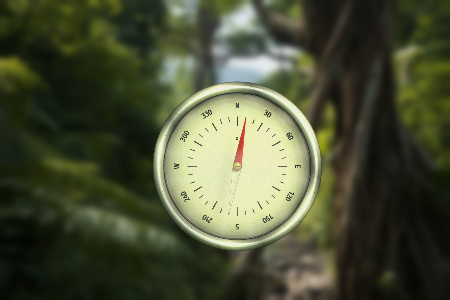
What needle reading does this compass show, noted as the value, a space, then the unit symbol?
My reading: 10 °
